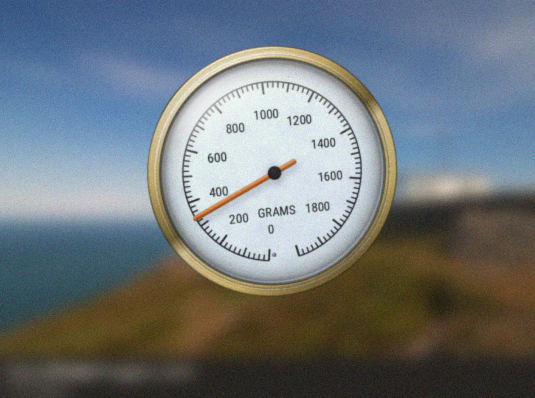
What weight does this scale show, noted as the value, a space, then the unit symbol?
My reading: 340 g
